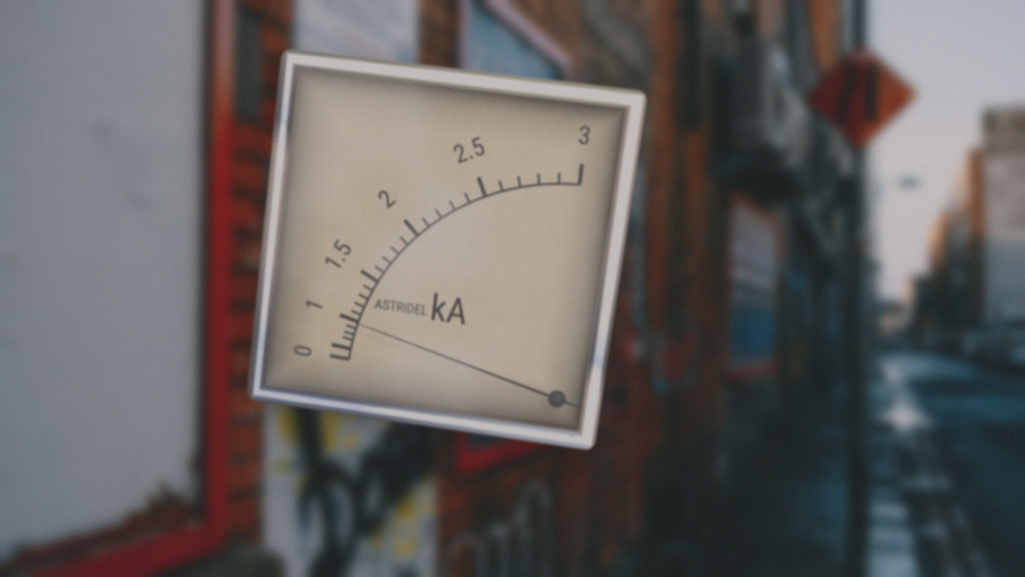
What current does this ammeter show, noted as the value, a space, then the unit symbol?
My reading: 1 kA
